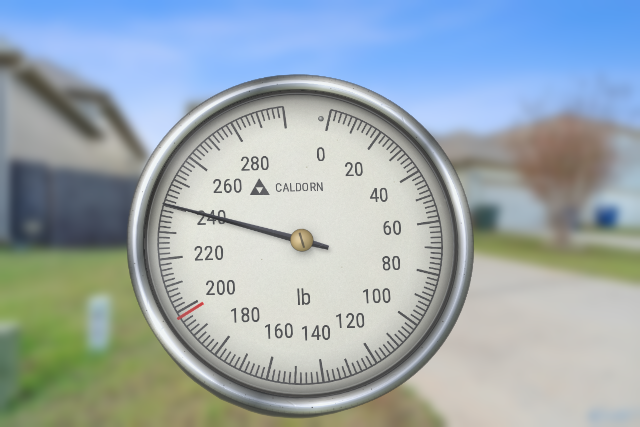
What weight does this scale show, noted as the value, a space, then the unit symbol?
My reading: 240 lb
